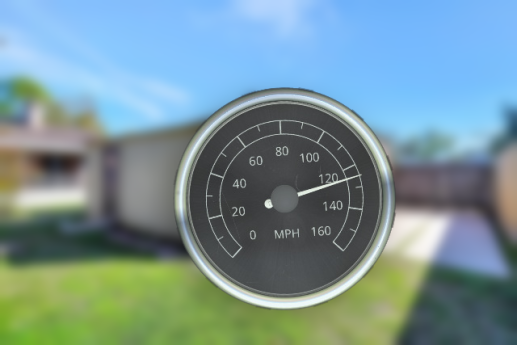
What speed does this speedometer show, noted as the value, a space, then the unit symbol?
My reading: 125 mph
